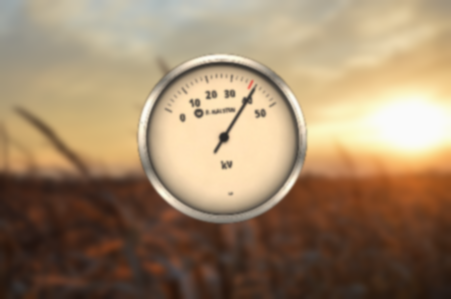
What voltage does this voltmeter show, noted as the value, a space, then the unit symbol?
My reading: 40 kV
